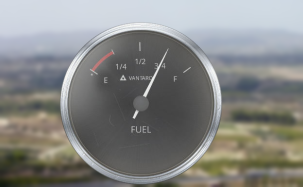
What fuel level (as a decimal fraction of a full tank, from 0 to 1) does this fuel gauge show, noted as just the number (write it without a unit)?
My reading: 0.75
